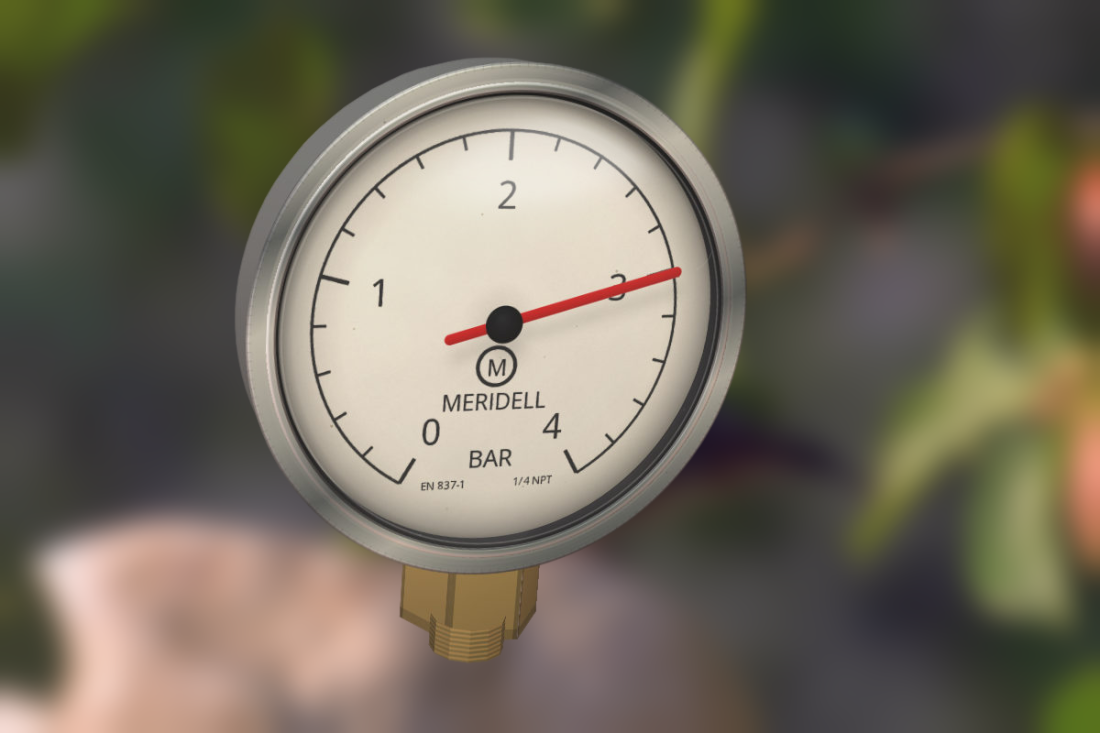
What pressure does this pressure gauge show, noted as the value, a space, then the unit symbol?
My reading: 3 bar
